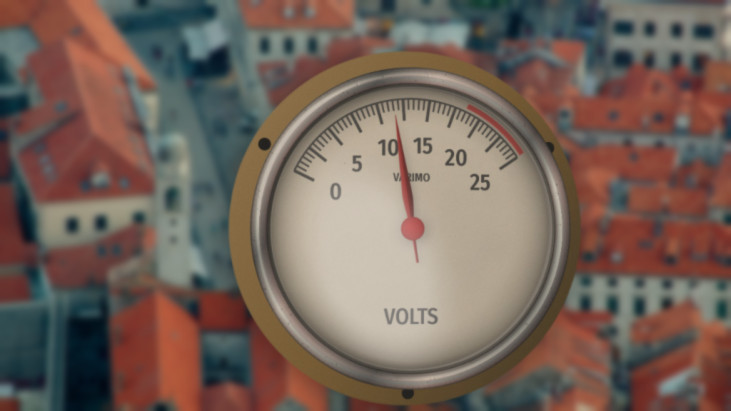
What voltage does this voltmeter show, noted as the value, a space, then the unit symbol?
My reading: 11.5 V
